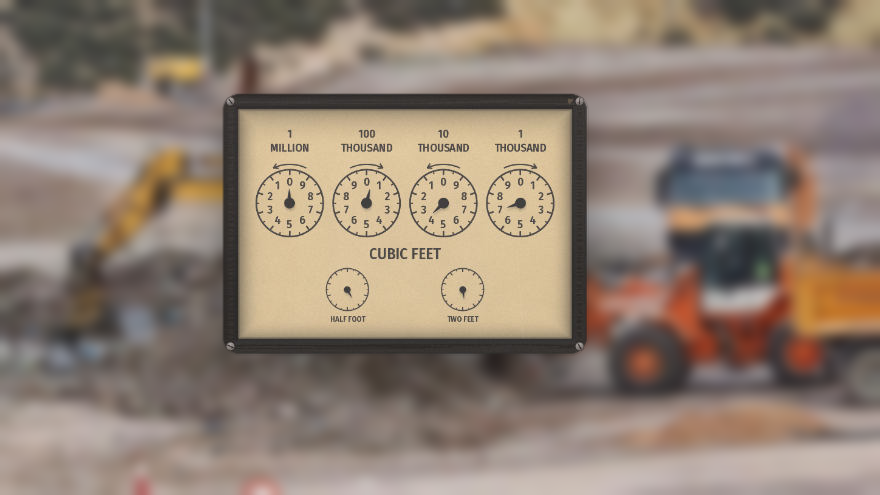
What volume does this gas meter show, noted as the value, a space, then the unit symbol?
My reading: 3700 ft³
